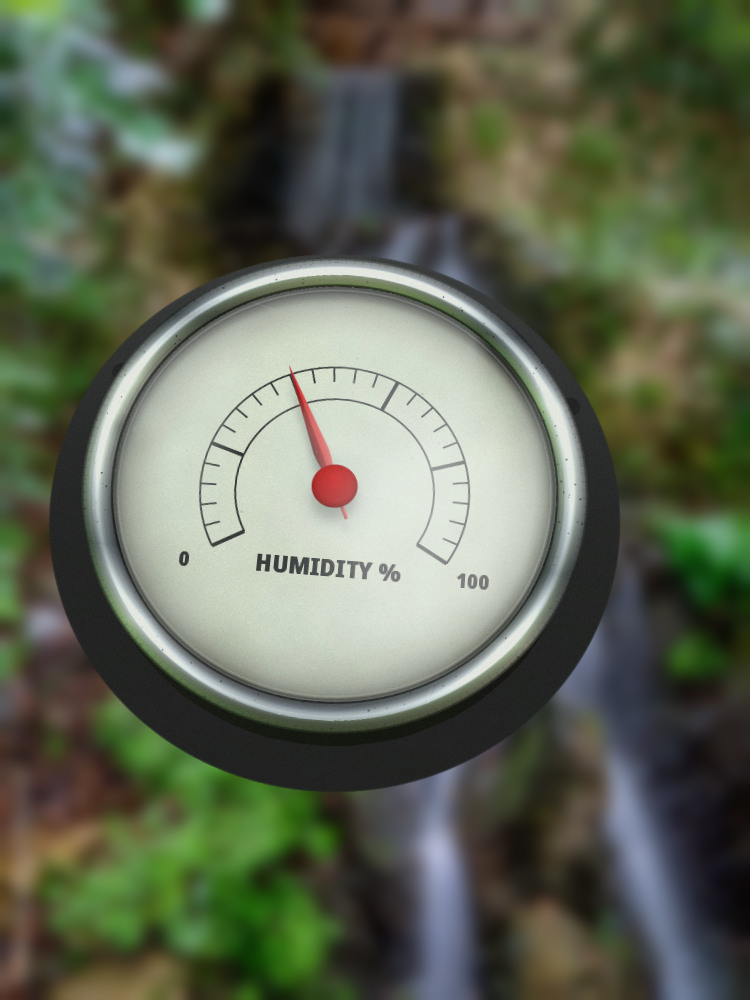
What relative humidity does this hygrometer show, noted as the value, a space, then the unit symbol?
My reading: 40 %
